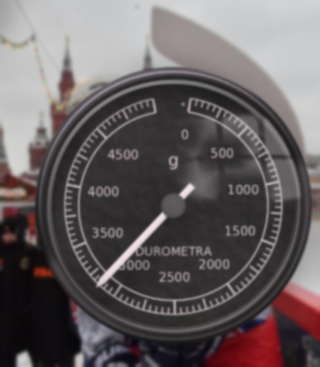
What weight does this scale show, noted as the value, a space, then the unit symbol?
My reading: 3150 g
